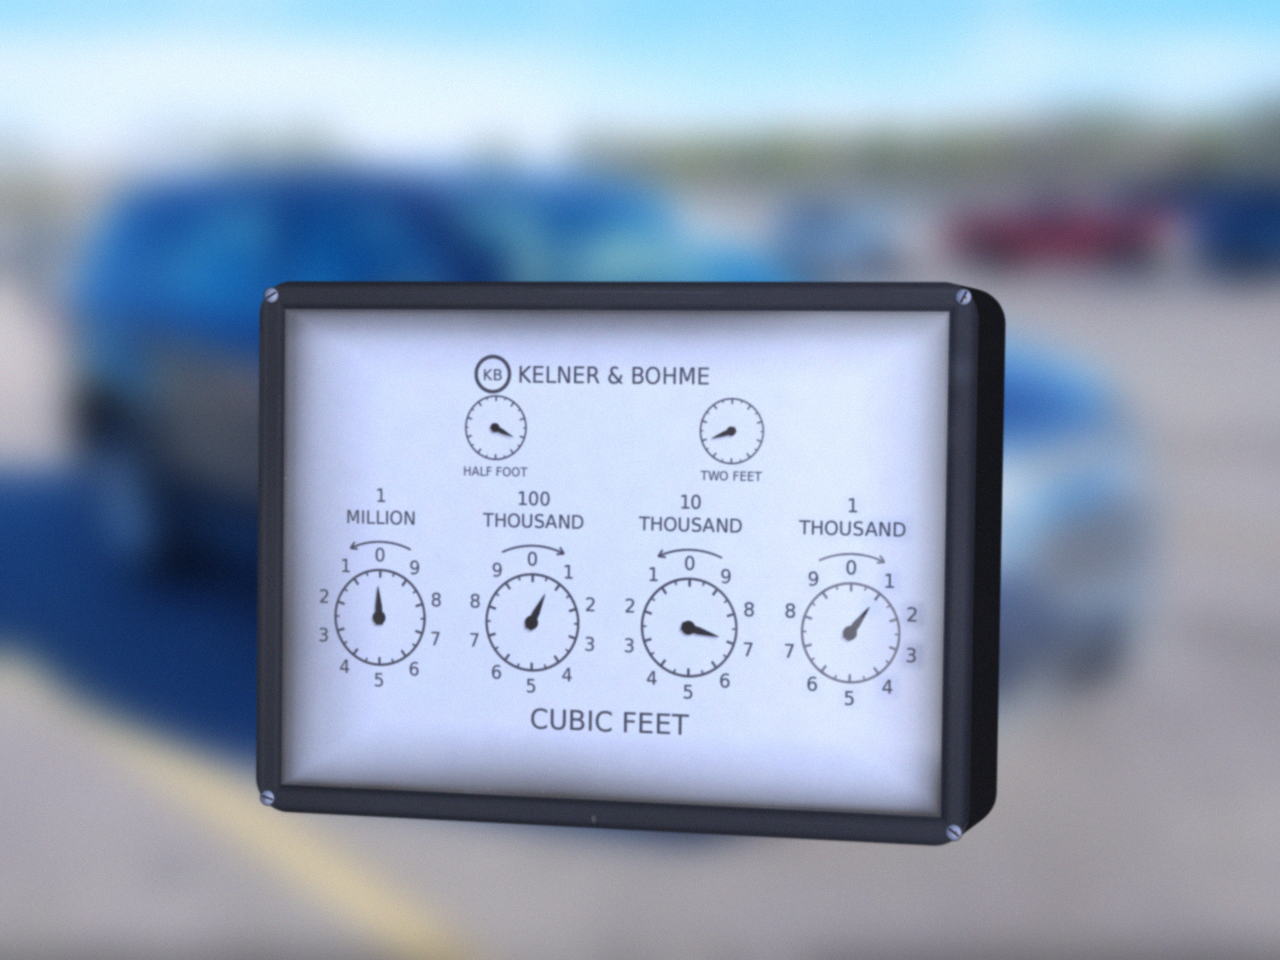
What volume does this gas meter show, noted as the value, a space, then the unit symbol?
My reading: 7100 ft³
